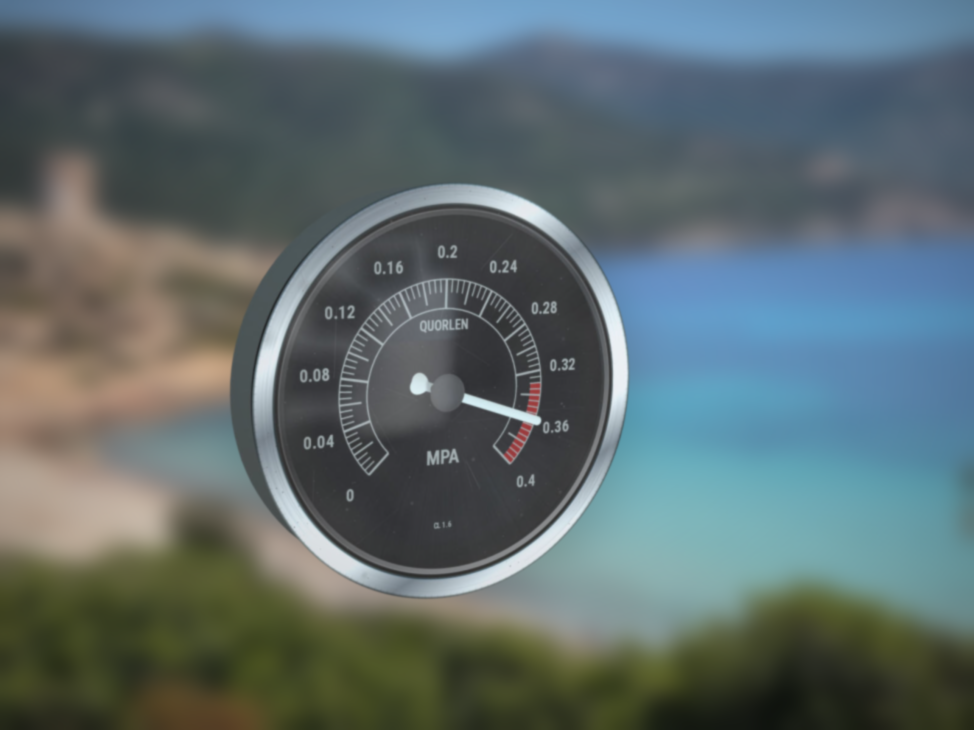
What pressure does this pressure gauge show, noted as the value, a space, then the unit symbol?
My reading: 0.36 MPa
